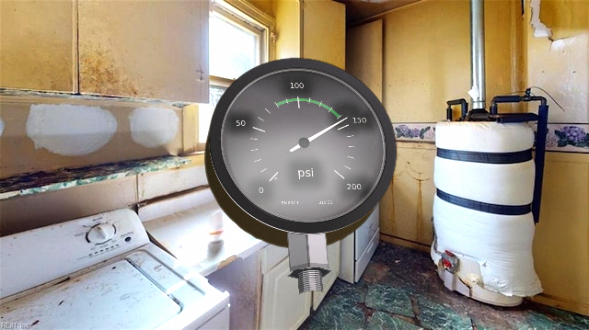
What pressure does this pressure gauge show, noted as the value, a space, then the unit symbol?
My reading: 145 psi
